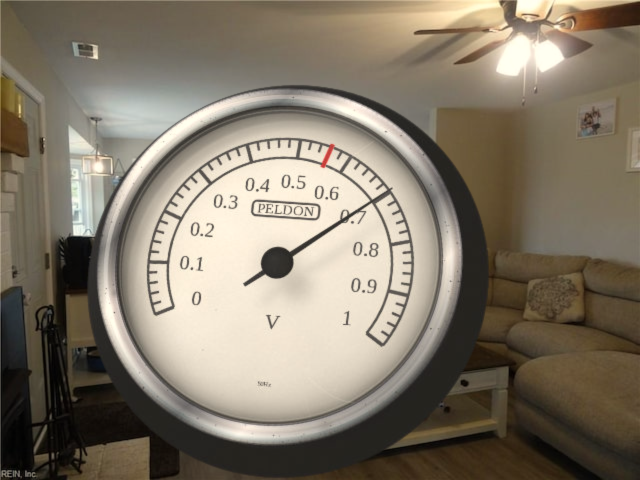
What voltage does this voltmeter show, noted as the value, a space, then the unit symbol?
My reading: 0.7 V
